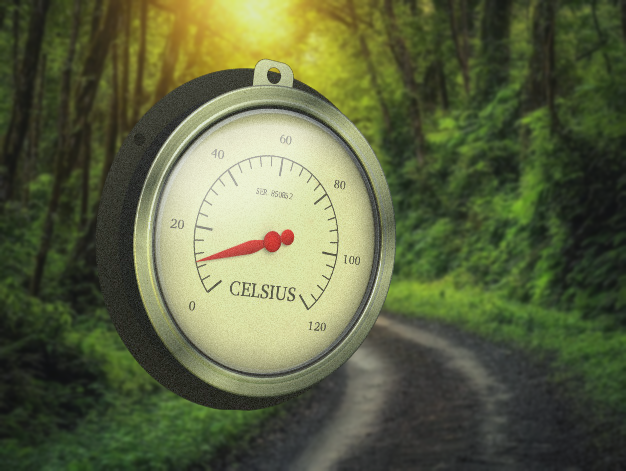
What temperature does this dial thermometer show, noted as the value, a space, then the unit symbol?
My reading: 10 °C
